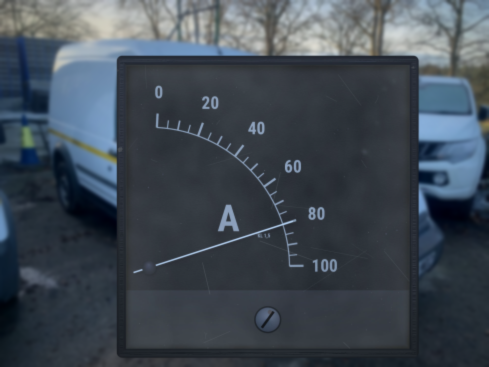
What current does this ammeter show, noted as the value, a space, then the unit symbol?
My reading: 80 A
